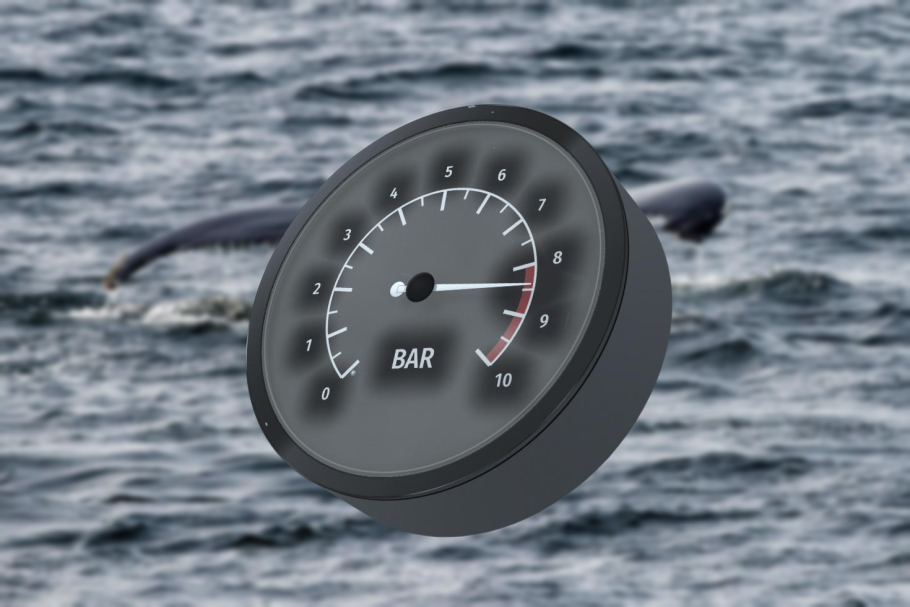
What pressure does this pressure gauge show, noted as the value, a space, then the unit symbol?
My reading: 8.5 bar
